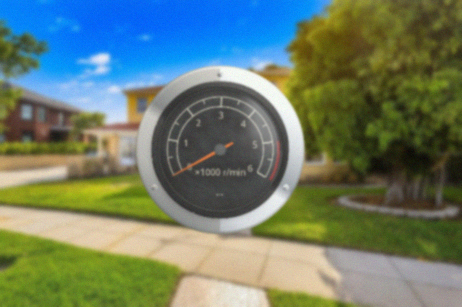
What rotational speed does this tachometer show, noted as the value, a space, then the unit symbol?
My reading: 0 rpm
